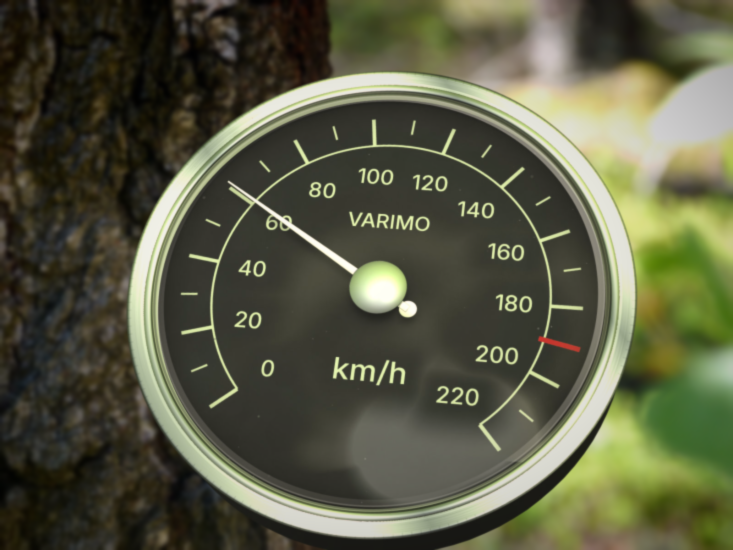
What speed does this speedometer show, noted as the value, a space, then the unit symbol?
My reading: 60 km/h
